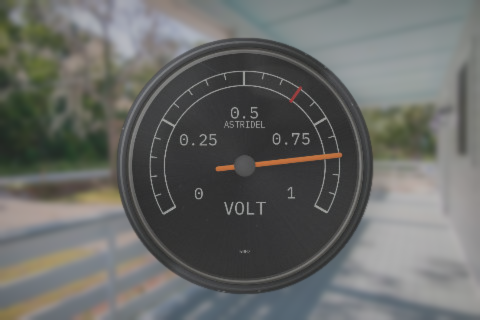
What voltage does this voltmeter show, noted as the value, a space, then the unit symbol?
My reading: 0.85 V
